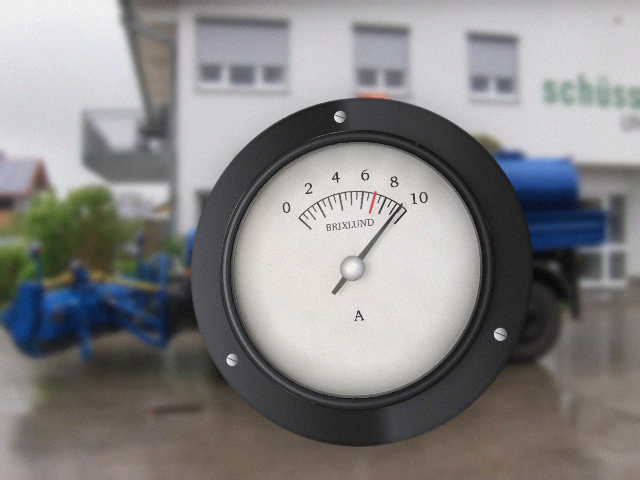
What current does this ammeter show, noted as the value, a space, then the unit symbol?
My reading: 9.5 A
